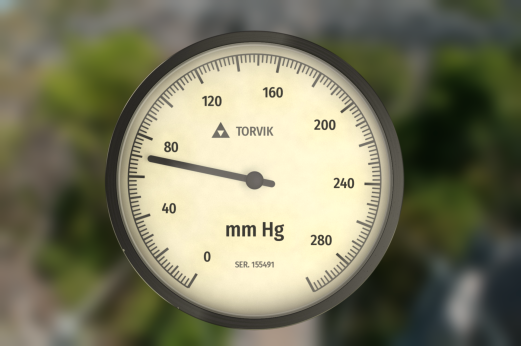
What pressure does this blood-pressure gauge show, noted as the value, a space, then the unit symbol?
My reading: 70 mmHg
